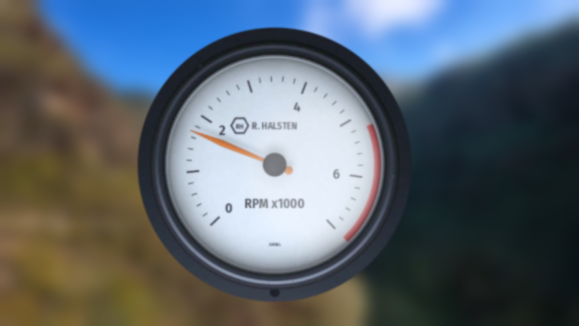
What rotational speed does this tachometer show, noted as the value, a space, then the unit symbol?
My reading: 1700 rpm
